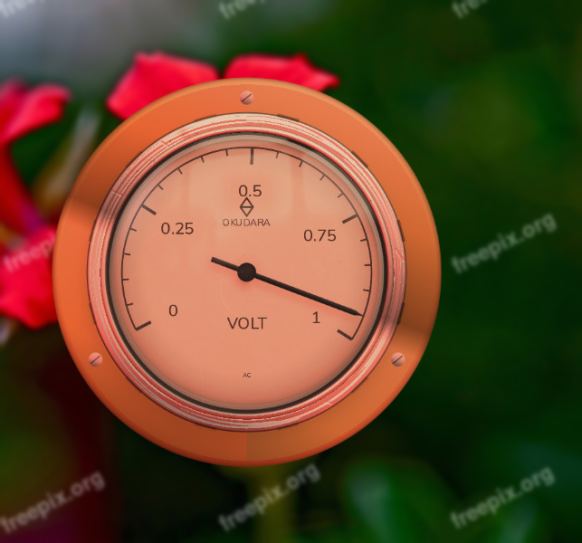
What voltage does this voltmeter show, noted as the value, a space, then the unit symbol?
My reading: 0.95 V
